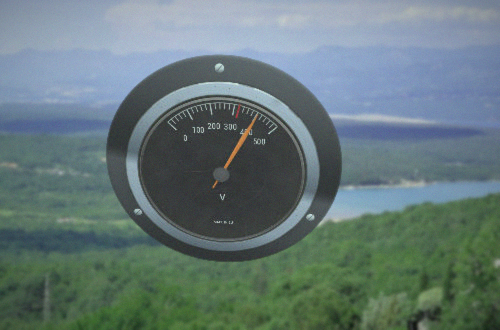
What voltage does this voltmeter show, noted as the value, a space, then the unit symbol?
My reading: 400 V
